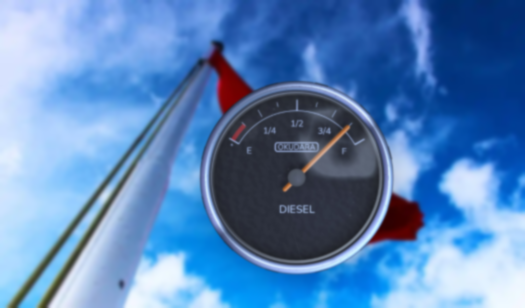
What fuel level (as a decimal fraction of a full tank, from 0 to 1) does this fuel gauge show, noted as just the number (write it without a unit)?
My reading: 0.875
